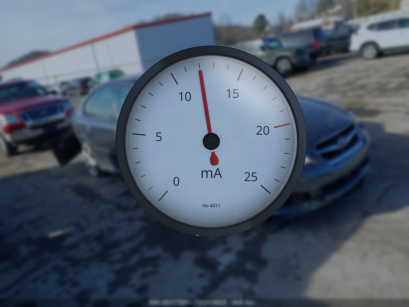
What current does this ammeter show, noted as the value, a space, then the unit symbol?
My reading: 12 mA
